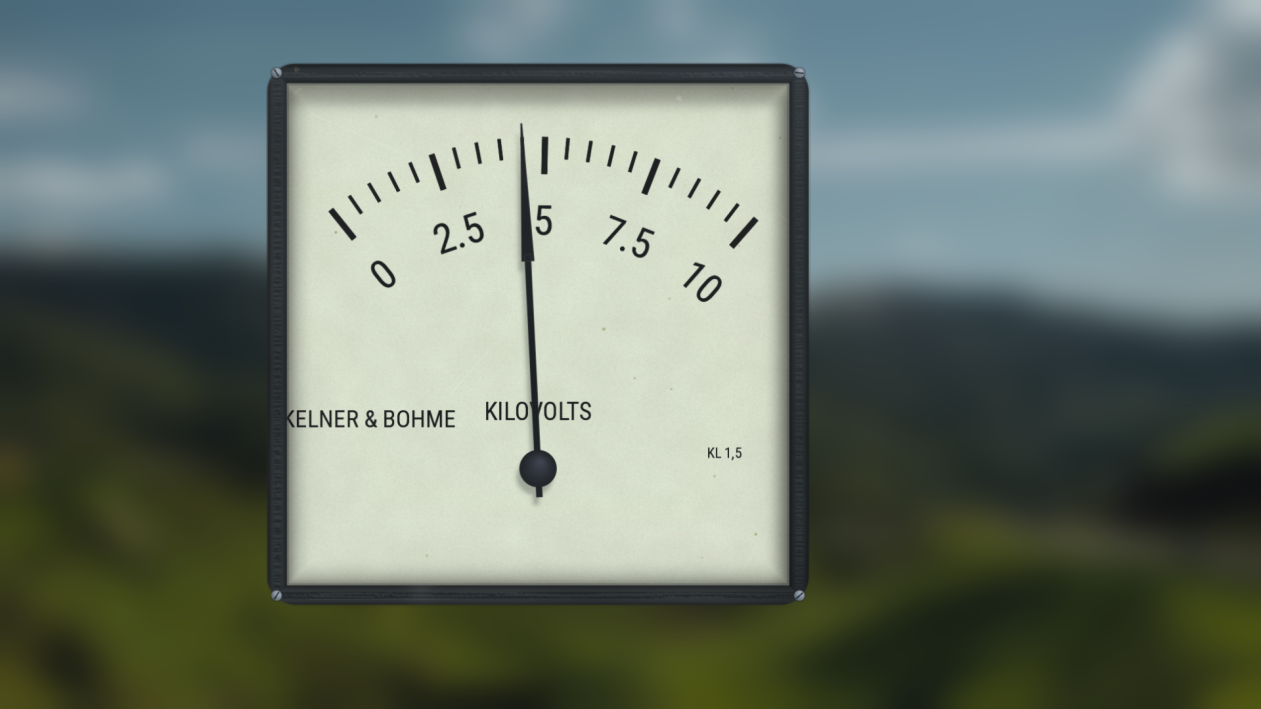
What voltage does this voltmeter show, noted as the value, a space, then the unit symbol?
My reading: 4.5 kV
